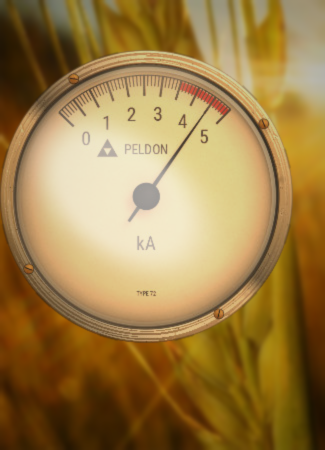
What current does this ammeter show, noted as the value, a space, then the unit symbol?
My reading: 4.5 kA
